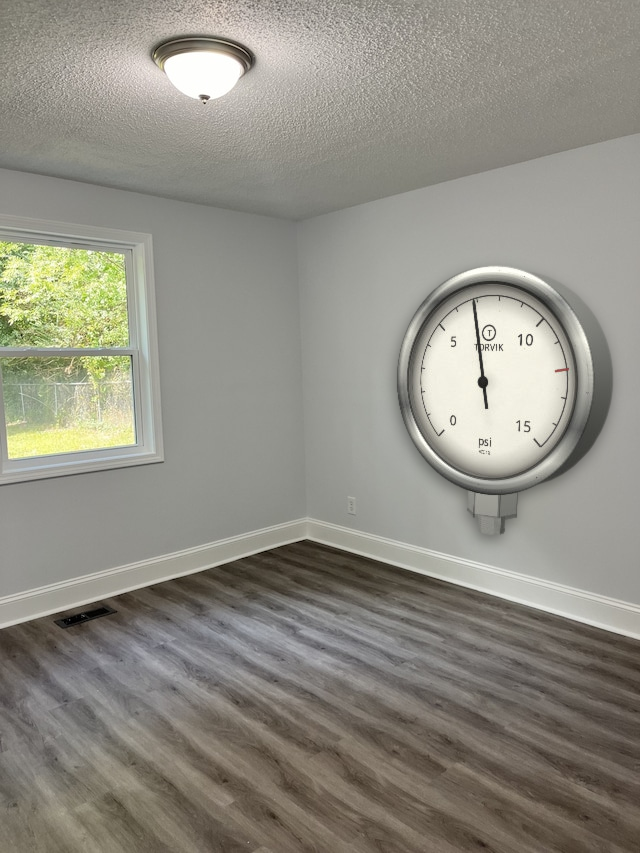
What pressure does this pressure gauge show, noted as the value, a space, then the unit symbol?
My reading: 7 psi
